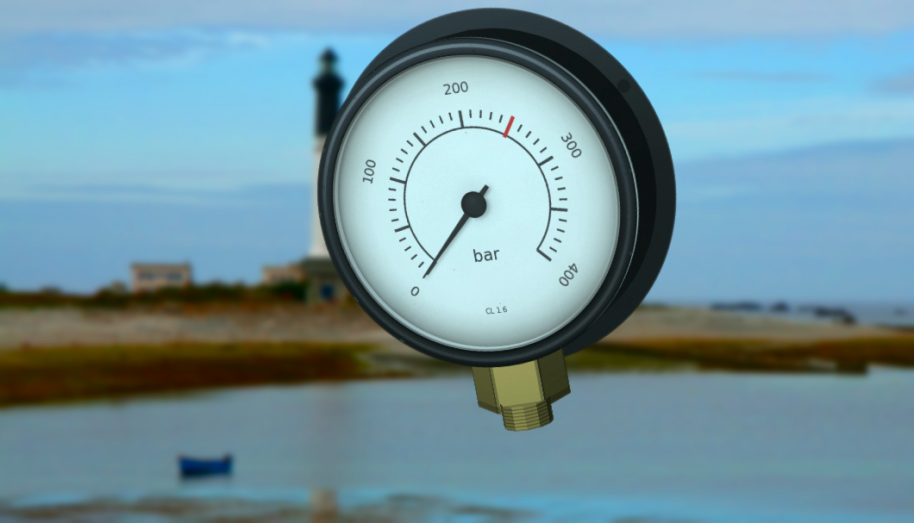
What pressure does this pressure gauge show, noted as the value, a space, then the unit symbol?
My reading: 0 bar
